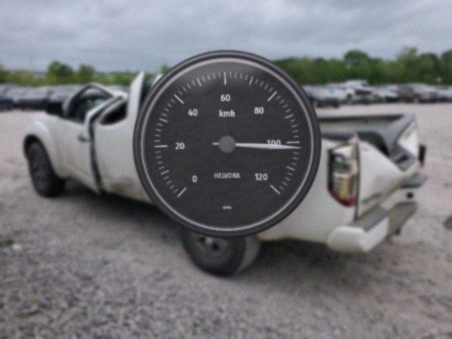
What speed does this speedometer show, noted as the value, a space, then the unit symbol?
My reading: 102 km/h
